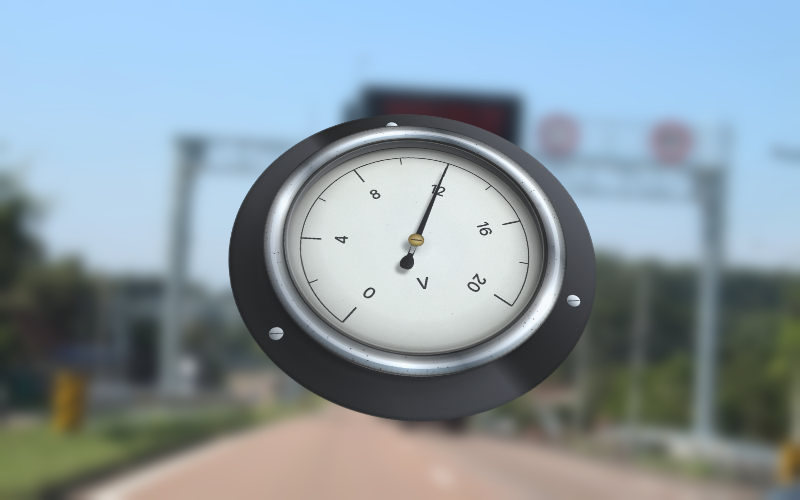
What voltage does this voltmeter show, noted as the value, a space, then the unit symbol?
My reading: 12 V
